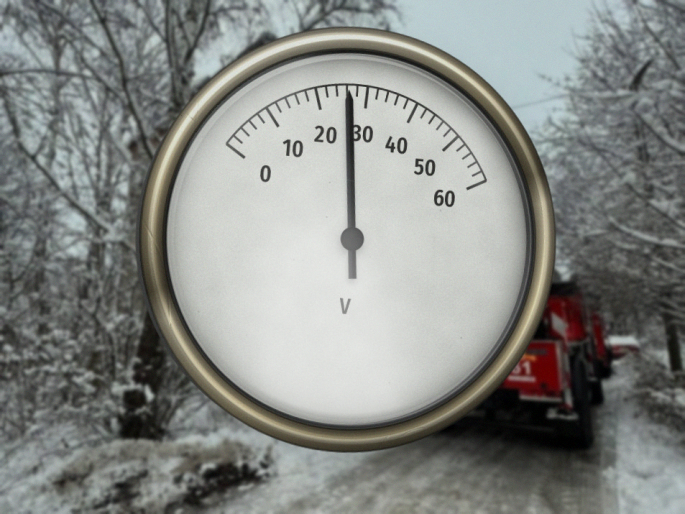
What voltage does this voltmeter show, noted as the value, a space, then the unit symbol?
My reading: 26 V
